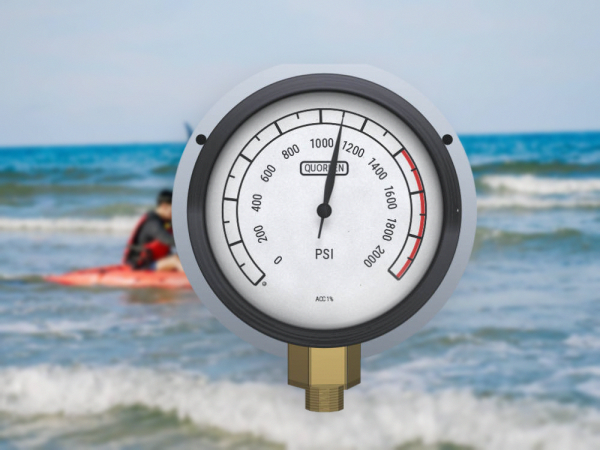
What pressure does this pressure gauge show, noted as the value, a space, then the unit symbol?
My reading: 1100 psi
